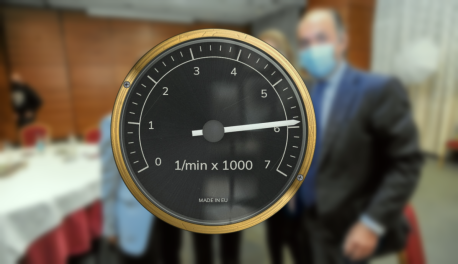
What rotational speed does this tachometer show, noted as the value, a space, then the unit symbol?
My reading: 5900 rpm
